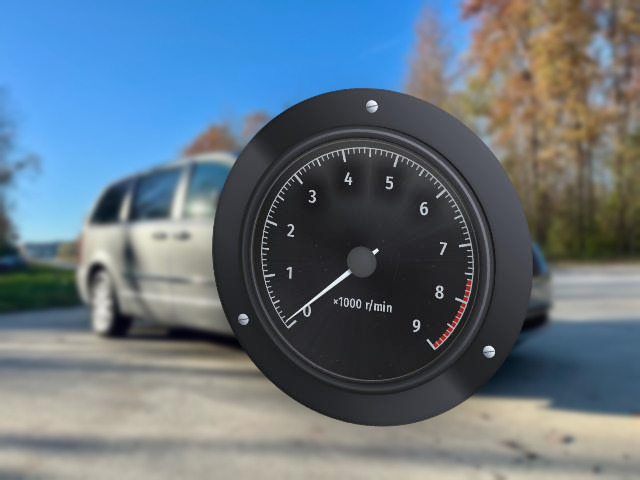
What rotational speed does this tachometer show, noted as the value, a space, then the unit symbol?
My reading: 100 rpm
